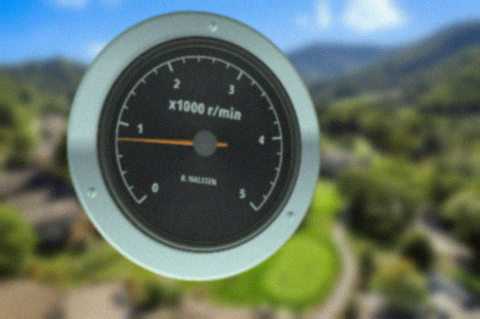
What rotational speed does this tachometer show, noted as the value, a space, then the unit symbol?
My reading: 800 rpm
